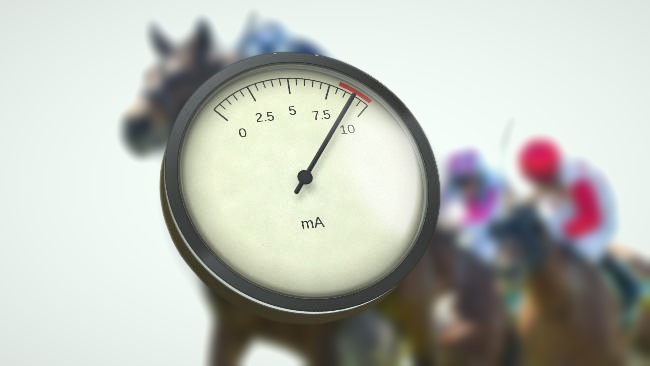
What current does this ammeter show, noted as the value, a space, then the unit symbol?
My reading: 9 mA
